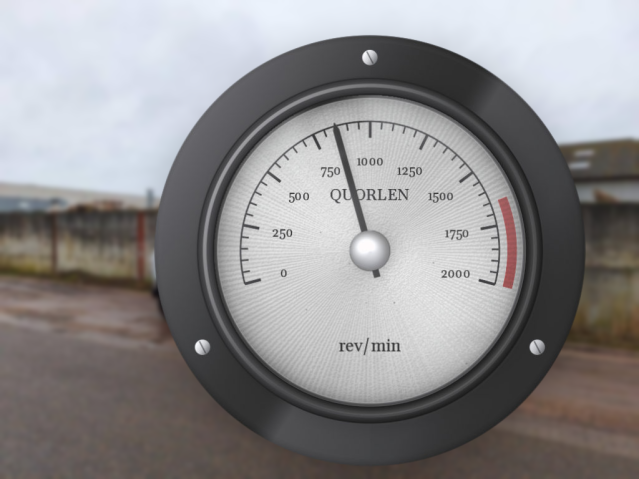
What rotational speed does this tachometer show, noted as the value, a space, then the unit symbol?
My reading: 850 rpm
